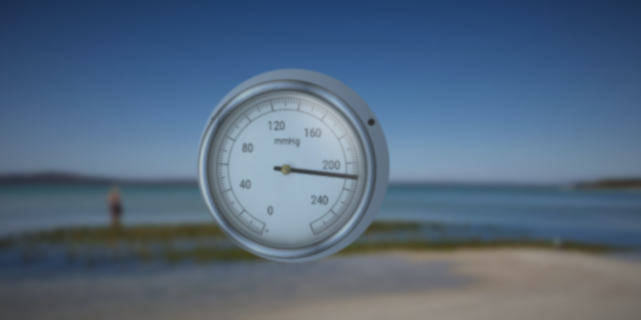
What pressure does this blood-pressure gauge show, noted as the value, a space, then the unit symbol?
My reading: 210 mmHg
